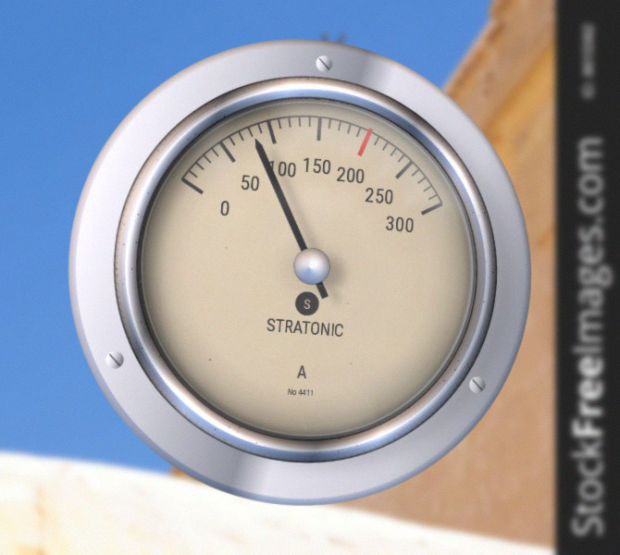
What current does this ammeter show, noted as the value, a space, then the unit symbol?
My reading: 80 A
